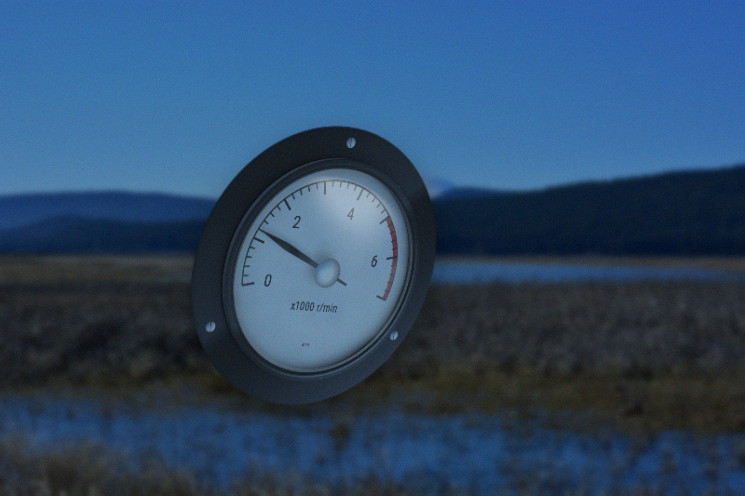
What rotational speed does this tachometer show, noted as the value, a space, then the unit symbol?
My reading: 1200 rpm
